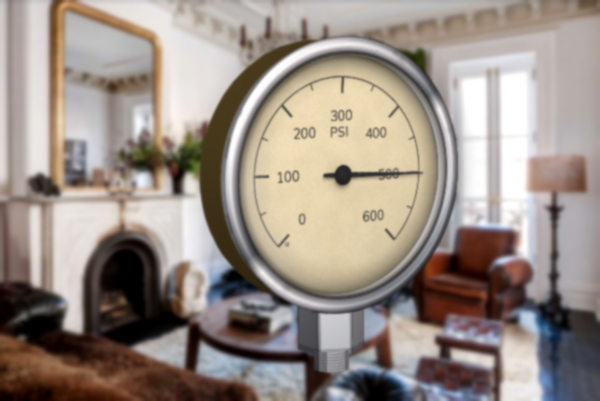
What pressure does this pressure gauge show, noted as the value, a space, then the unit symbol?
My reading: 500 psi
